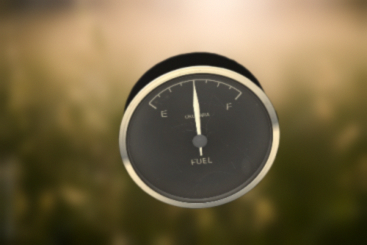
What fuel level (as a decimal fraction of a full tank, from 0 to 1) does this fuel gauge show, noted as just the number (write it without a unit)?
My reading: 0.5
